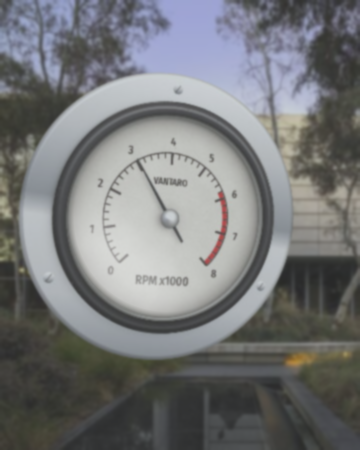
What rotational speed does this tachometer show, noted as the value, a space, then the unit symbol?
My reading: 3000 rpm
